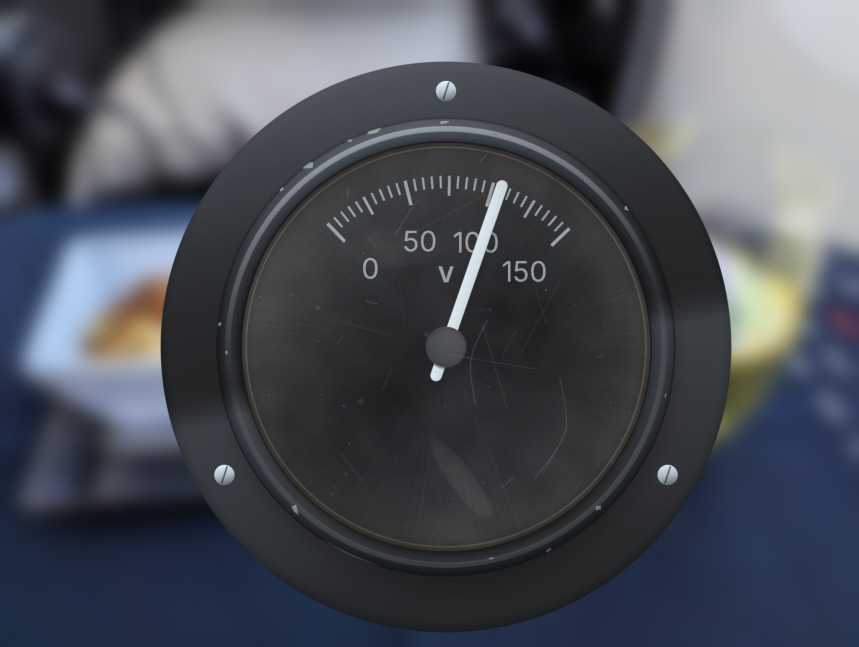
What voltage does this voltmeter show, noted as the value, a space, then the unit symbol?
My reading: 105 V
